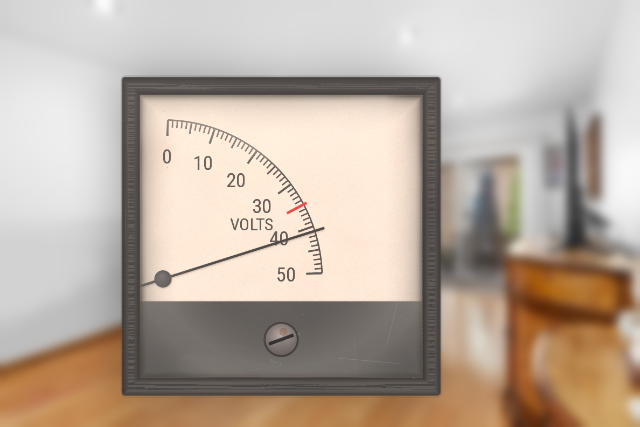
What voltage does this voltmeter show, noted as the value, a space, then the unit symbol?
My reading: 41 V
